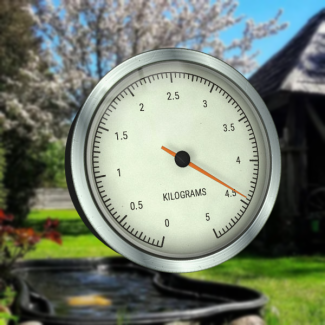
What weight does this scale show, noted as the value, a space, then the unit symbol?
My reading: 4.45 kg
